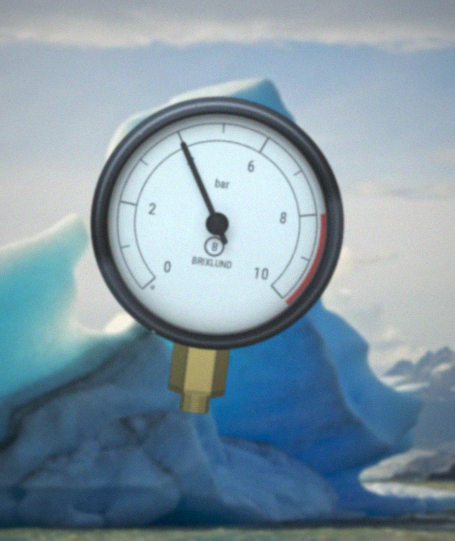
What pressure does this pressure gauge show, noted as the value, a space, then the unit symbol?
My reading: 4 bar
